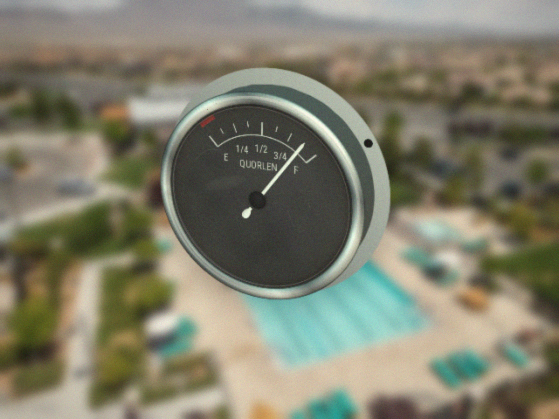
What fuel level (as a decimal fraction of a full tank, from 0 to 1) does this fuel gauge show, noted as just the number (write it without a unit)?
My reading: 0.875
